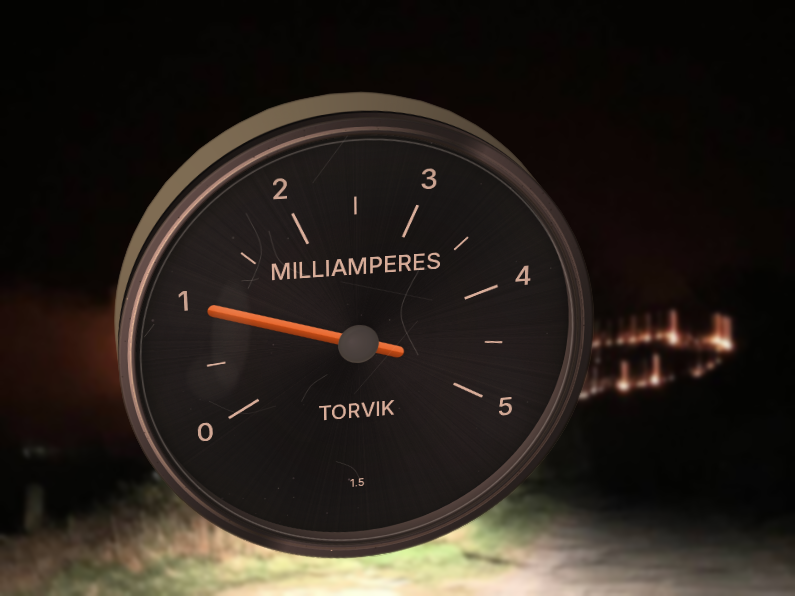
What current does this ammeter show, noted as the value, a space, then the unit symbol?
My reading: 1 mA
